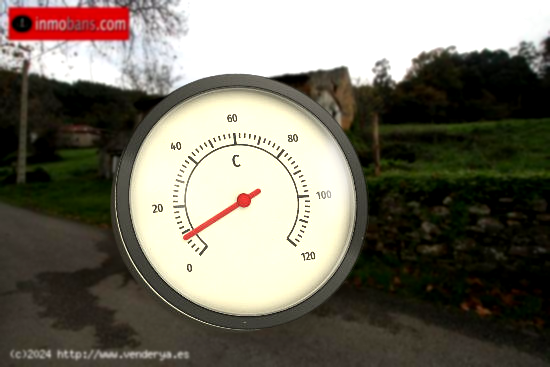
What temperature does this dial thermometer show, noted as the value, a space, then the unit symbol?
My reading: 8 °C
